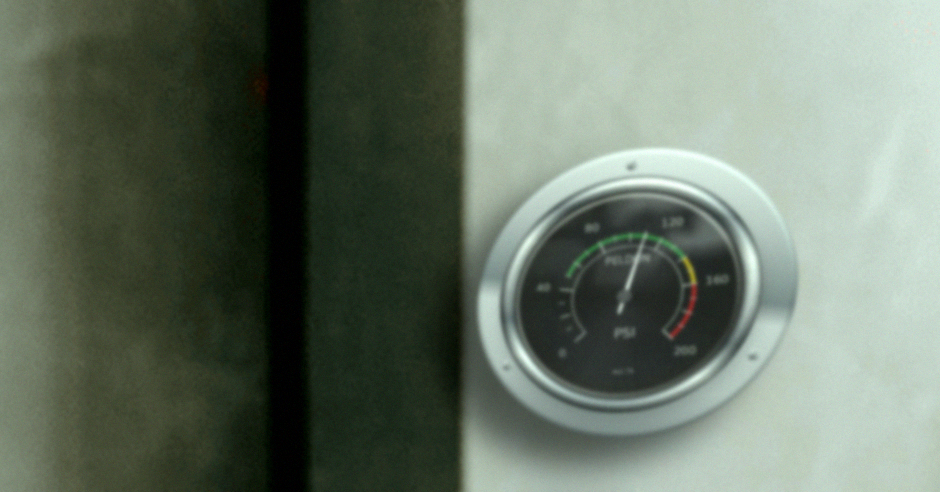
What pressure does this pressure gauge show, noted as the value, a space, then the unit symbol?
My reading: 110 psi
